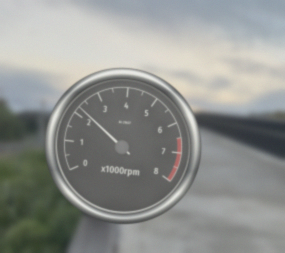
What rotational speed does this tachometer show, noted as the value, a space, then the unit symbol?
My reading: 2250 rpm
